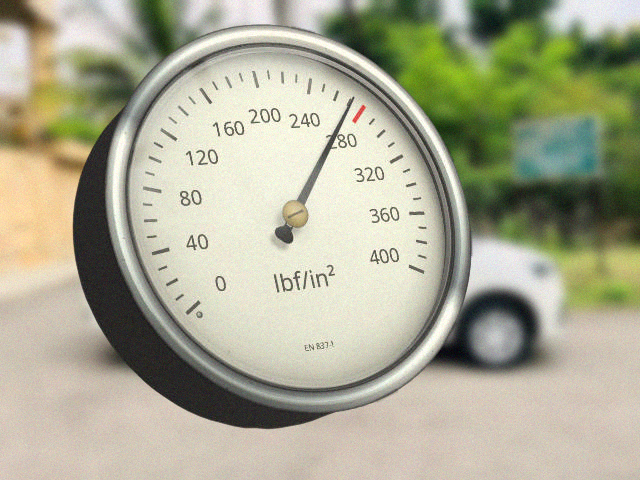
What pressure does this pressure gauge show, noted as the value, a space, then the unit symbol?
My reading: 270 psi
